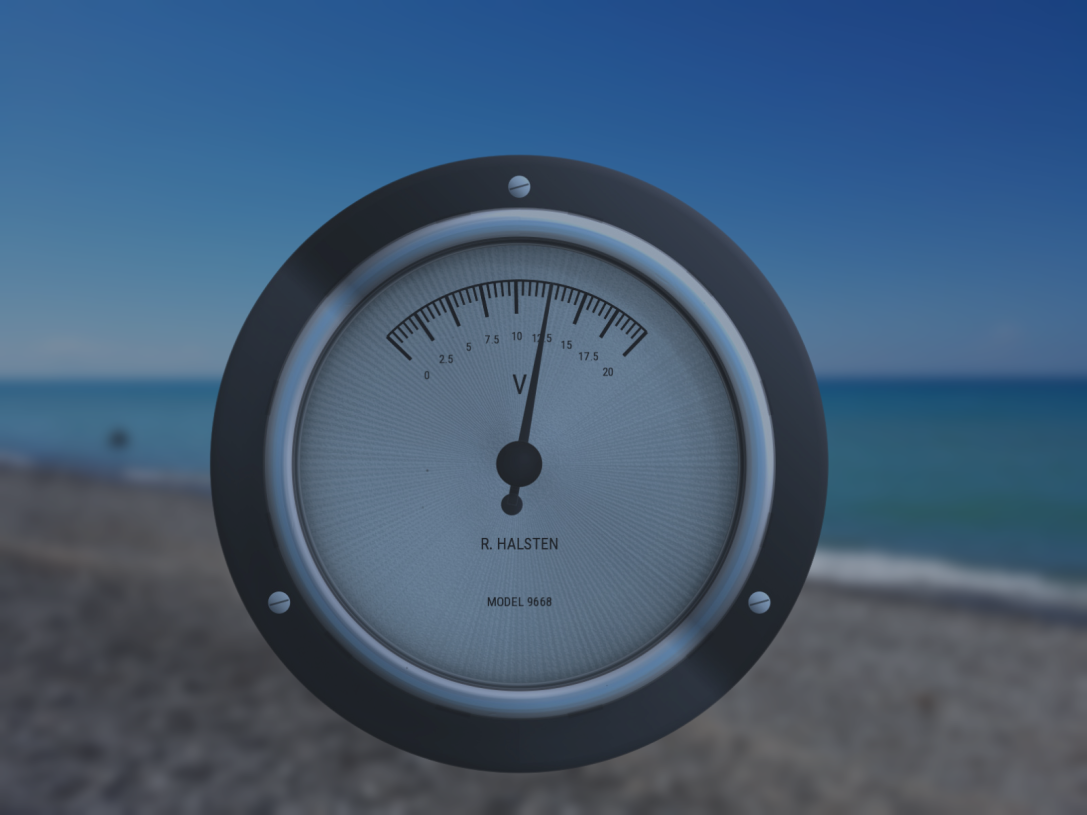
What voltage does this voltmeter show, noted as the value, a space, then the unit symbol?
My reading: 12.5 V
